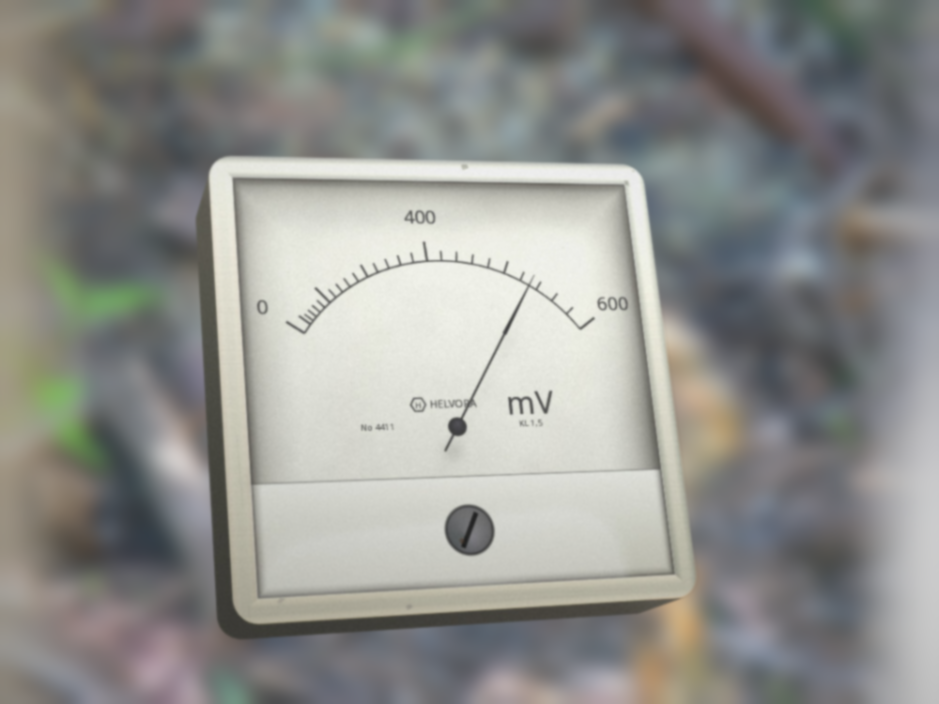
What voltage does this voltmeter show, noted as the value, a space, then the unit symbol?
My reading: 530 mV
